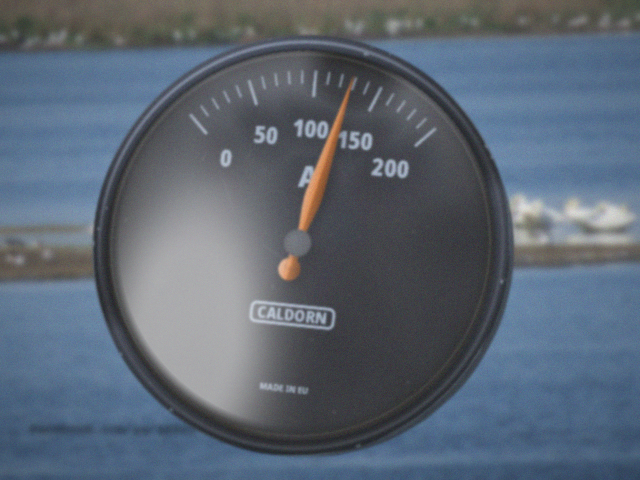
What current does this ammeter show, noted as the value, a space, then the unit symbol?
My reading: 130 A
